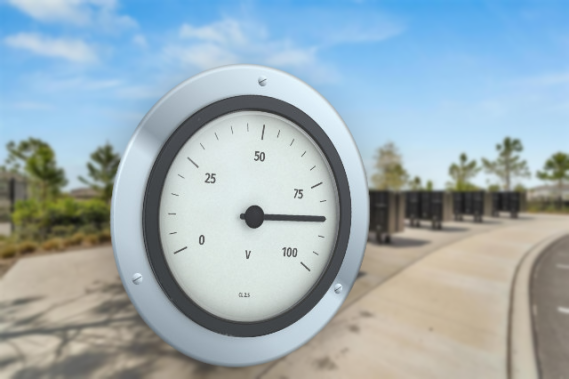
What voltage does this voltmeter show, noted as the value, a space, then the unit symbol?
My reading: 85 V
